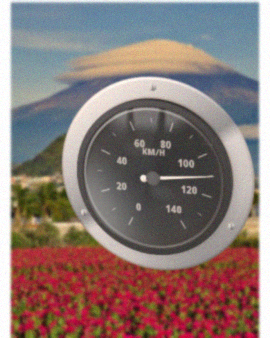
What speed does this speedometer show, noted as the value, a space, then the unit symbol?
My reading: 110 km/h
